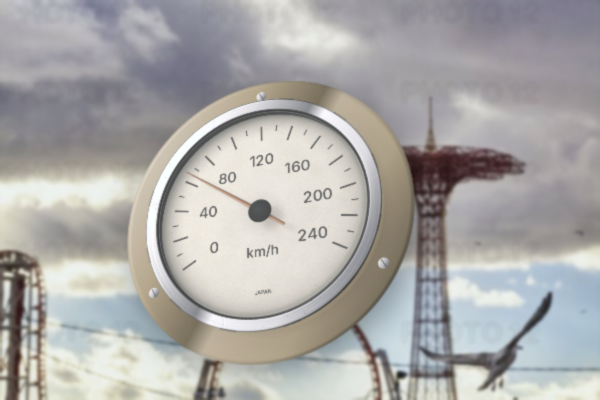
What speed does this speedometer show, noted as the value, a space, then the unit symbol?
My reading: 65 km/h
